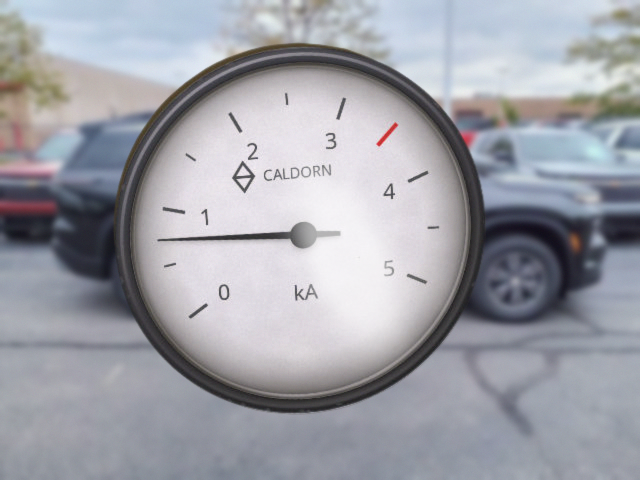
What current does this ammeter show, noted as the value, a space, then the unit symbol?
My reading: 0.75 kA
